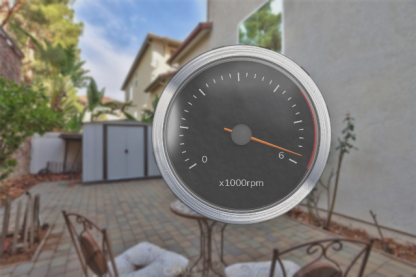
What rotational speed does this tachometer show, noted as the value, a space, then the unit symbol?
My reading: 5800 rpm
